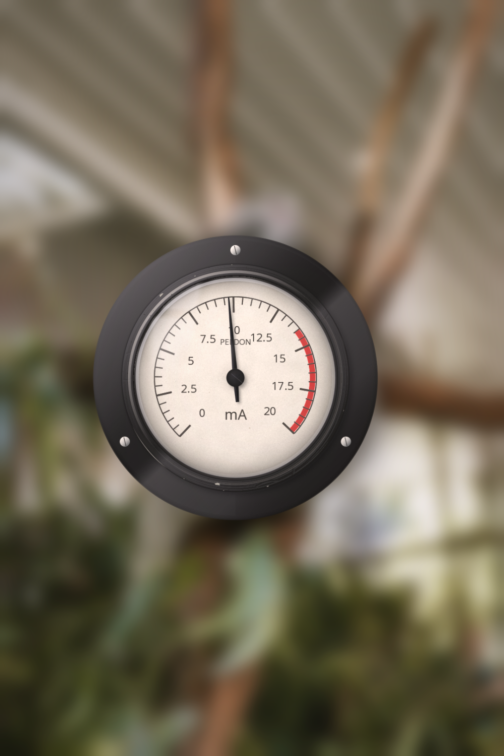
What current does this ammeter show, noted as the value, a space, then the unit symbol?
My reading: 9.75 mA
